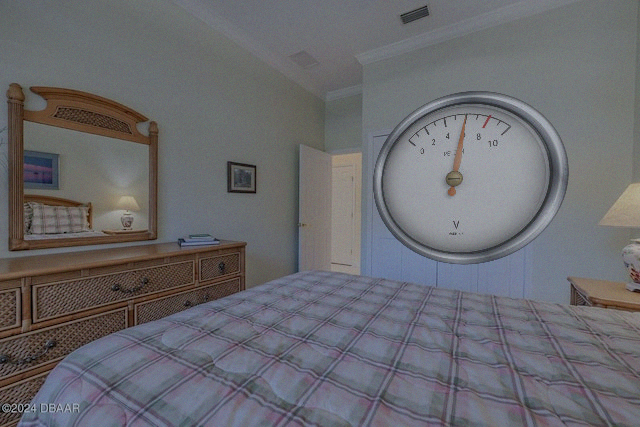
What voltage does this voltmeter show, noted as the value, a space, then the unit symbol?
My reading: 6 V
